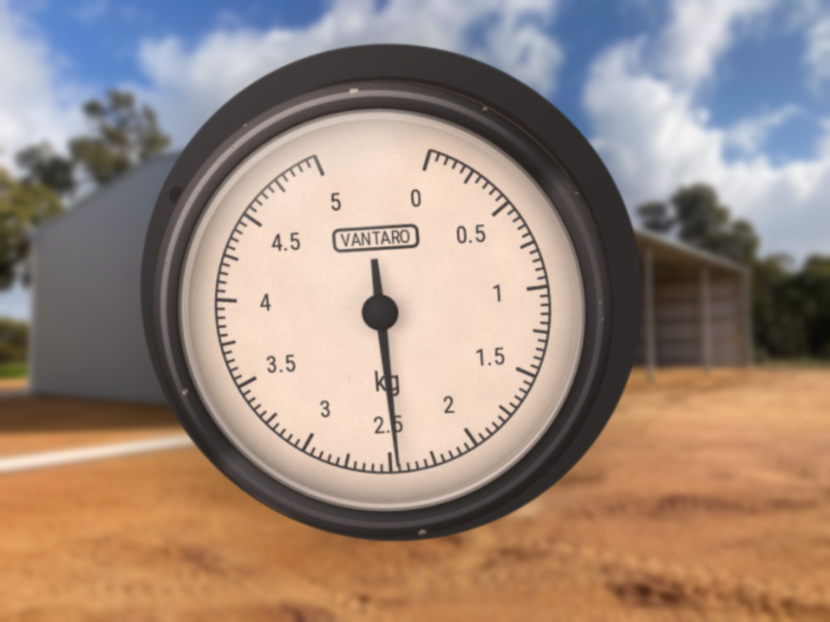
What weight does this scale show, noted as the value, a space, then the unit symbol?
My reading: 2.45 kg
